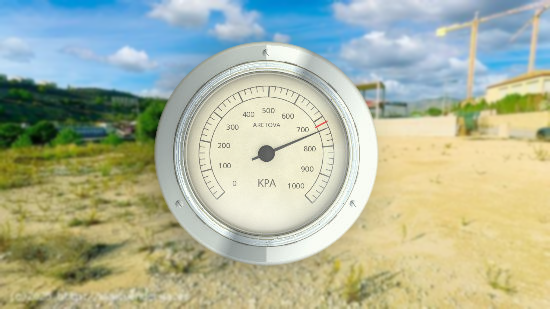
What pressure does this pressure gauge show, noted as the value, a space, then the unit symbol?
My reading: 740 kPa
